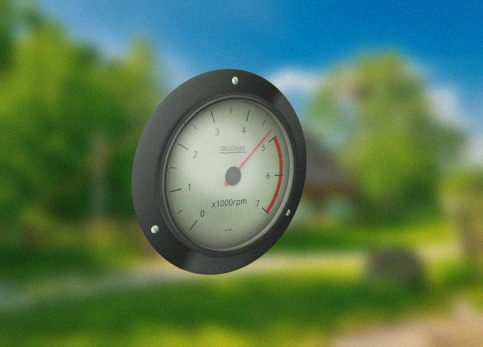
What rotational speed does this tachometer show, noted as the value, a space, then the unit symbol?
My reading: 4750 rpm
